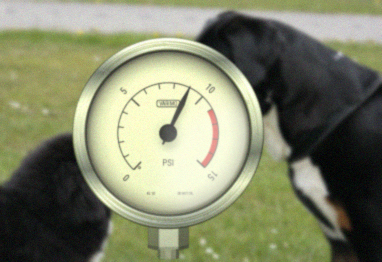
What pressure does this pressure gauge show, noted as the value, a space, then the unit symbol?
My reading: 9 psi
